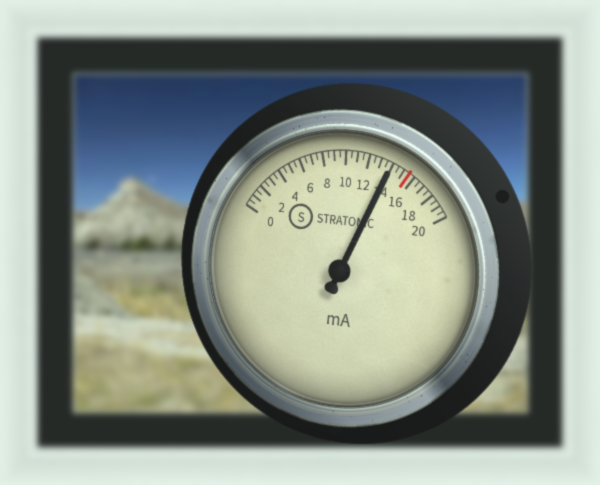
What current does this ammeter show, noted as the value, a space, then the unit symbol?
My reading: 14 mA
